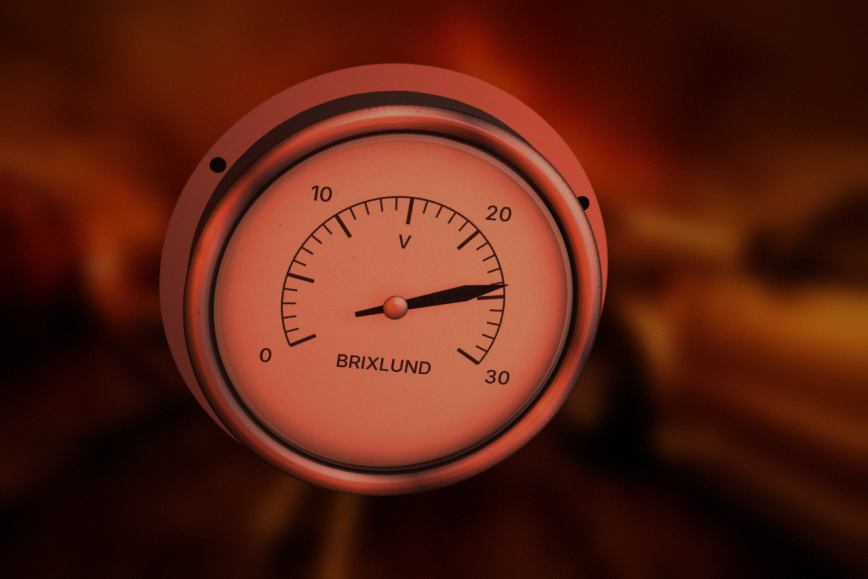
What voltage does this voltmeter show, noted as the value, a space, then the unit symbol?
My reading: 24 V
